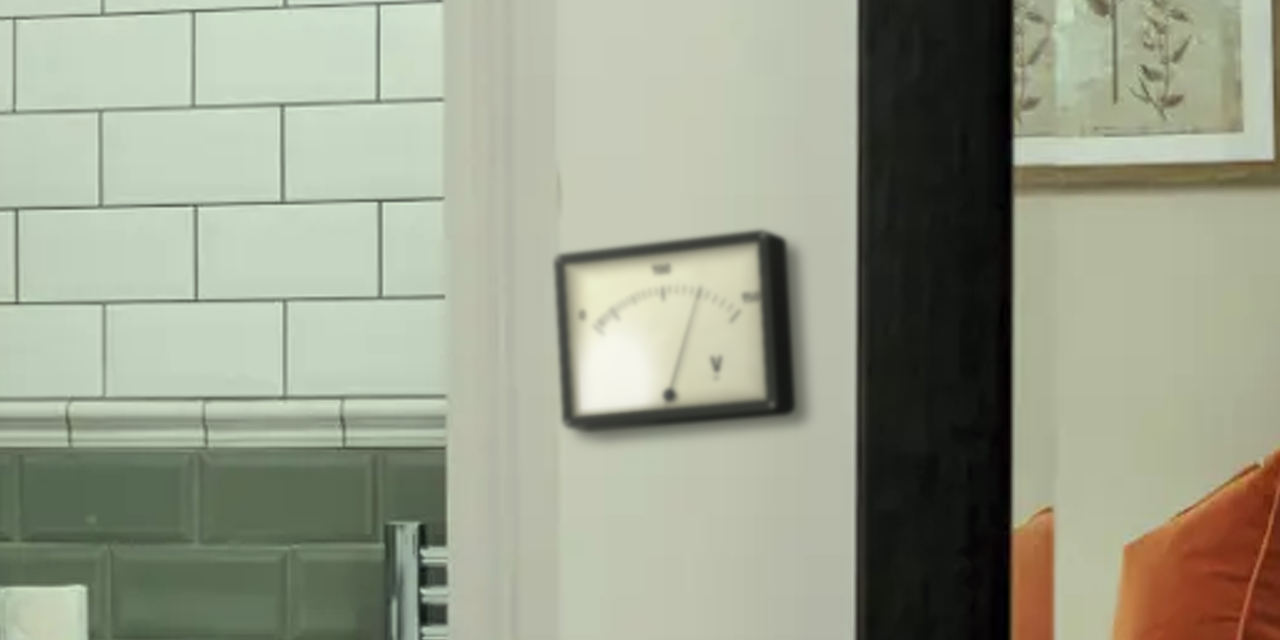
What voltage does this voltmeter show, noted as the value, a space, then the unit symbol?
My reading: 125 V
